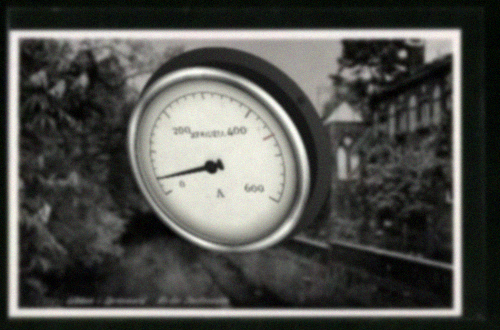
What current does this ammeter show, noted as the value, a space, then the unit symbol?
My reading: 40 A
